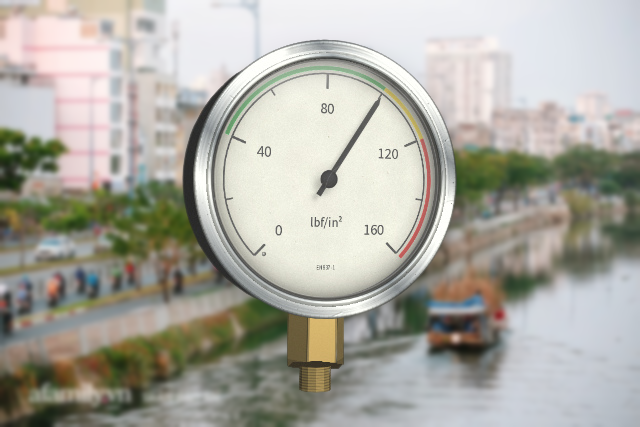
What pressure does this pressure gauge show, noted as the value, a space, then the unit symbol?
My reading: 100 psi
